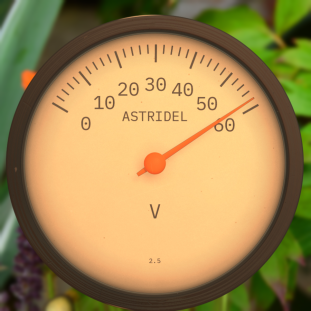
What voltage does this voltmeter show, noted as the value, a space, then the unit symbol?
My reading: 58 V
